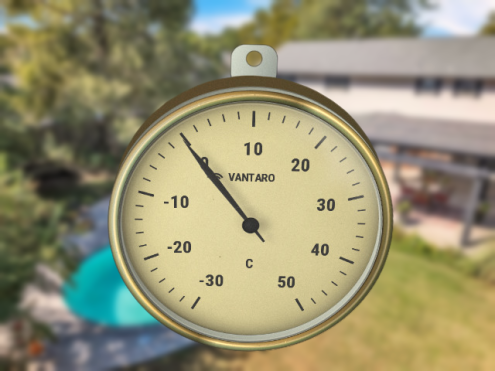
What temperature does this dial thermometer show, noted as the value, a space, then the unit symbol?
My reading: 0 °C
